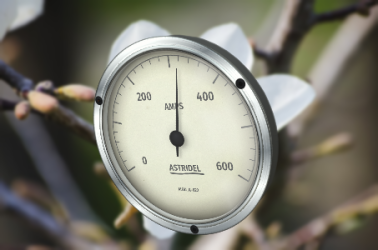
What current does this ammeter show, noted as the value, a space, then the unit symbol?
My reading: 320 A
